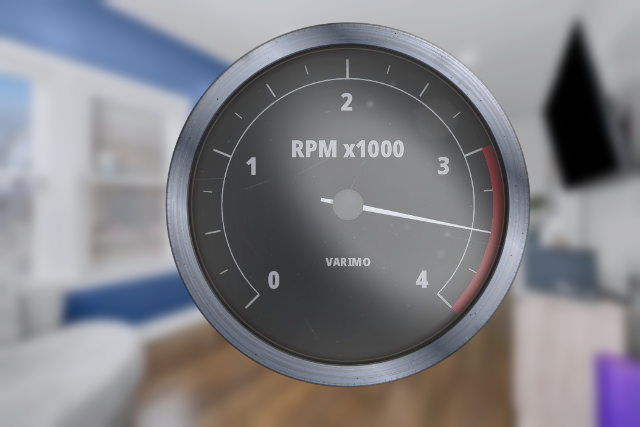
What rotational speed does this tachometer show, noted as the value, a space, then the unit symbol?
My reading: 3500 rpm
